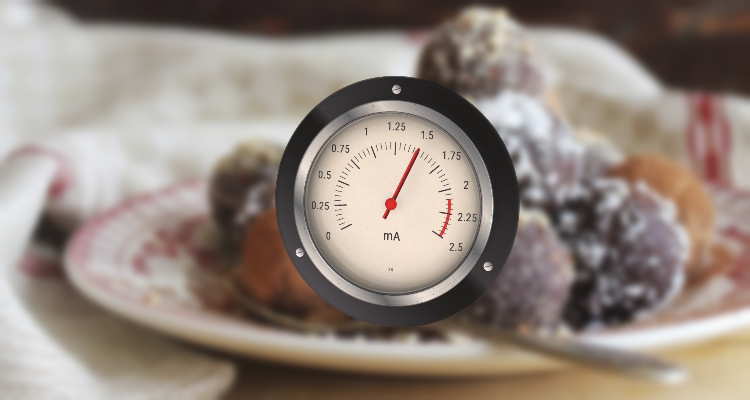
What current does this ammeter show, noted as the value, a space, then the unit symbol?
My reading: 1.5 mA
